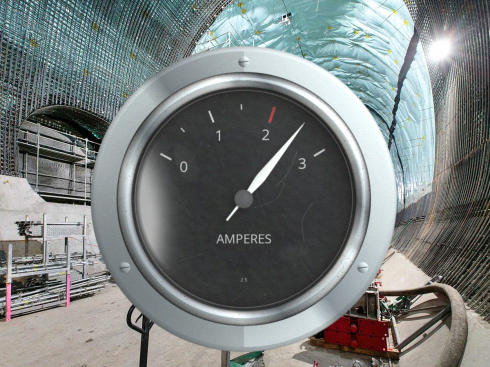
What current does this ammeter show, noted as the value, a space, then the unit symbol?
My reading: 2.5 A
